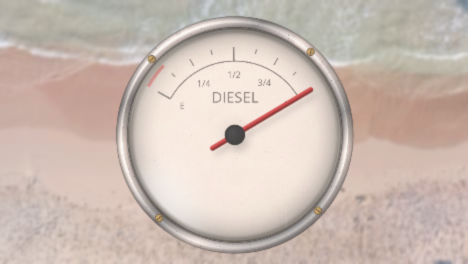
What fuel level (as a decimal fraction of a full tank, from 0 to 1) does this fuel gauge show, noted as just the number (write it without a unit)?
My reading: 1
